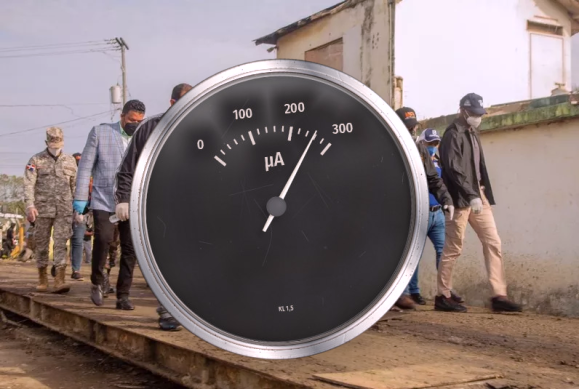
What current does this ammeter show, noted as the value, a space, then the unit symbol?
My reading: 260 µA
